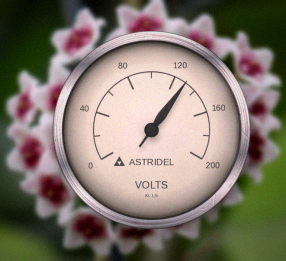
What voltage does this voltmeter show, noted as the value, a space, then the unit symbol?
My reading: 130 V
